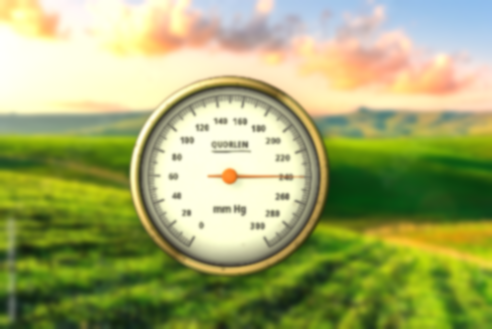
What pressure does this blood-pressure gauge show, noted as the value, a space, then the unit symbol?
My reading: 240 mmHg
